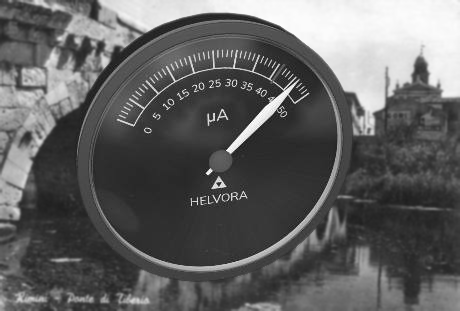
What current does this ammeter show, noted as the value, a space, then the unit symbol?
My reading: 45 µA
